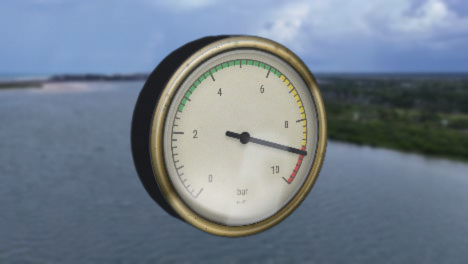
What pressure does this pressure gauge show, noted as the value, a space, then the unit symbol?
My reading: 9 bar
